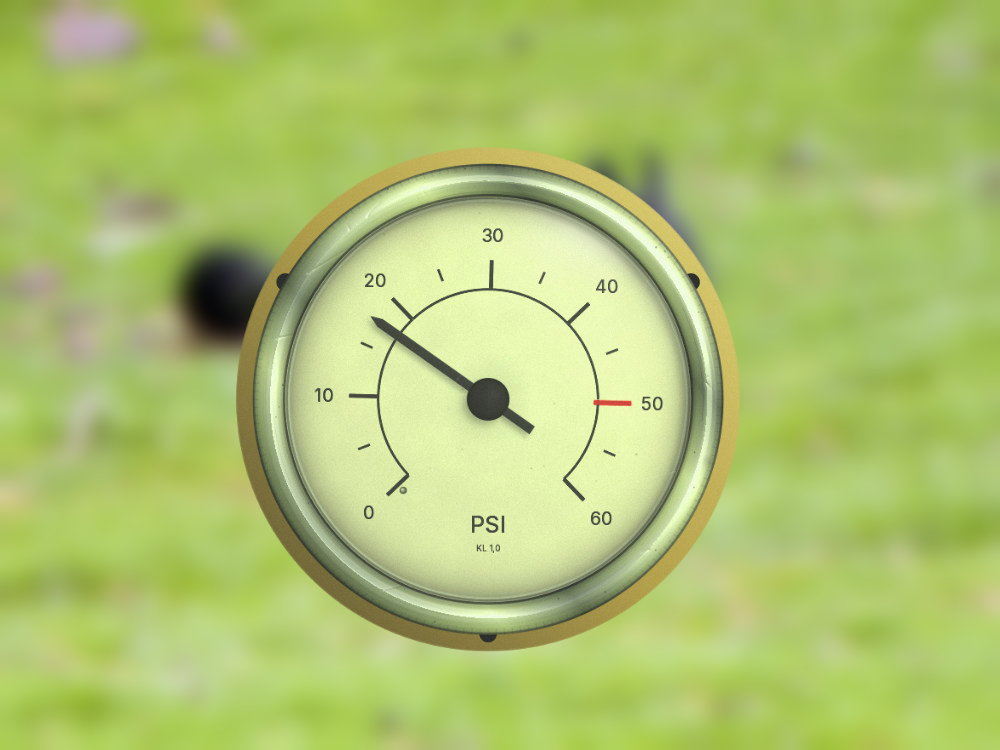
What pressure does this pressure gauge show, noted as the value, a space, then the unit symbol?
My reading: 17.5 psi
